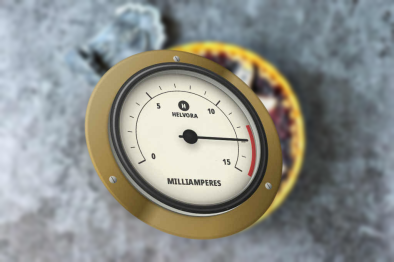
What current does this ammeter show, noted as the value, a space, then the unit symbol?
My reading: 13 mA
